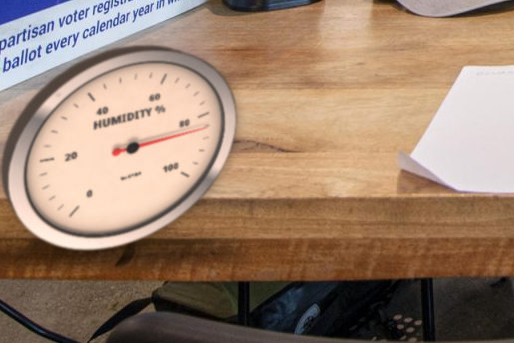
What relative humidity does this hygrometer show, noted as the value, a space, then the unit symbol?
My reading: 84 %
